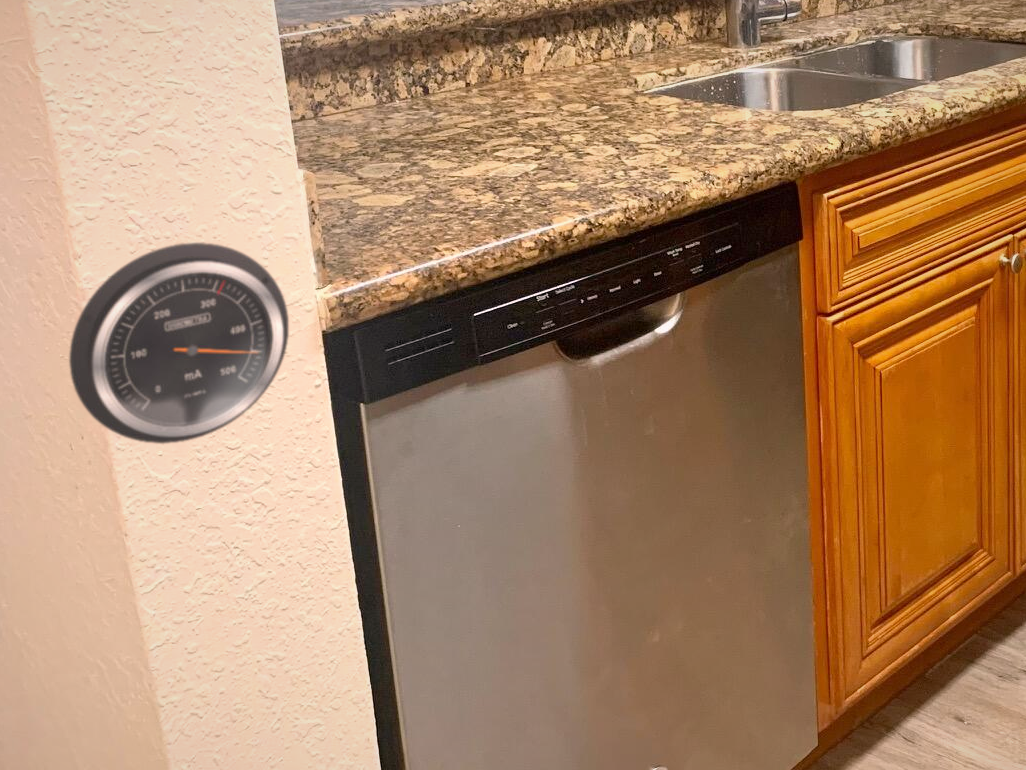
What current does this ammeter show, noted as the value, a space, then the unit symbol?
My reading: 450 mA
